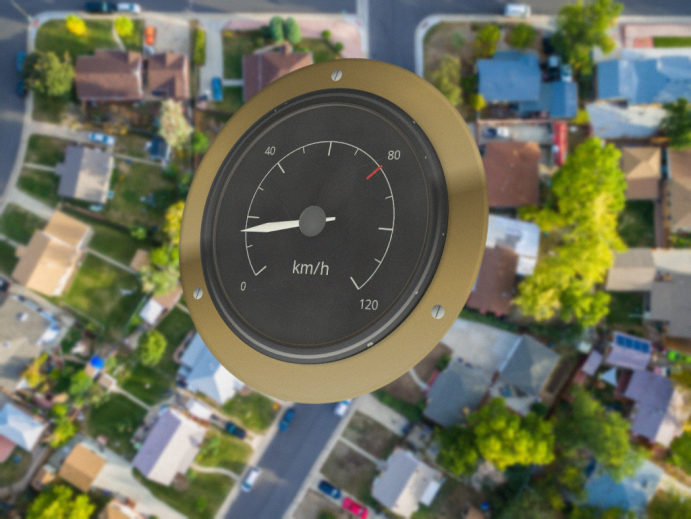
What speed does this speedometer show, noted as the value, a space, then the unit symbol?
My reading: 15 km/h
